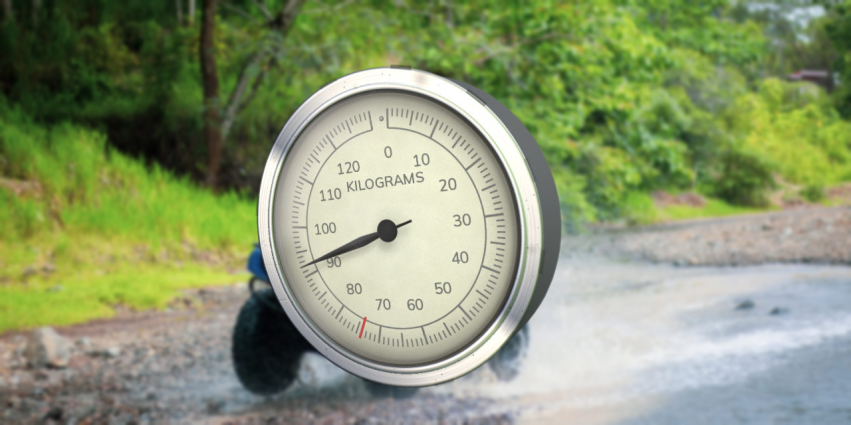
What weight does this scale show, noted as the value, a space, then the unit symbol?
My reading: 92 kg
